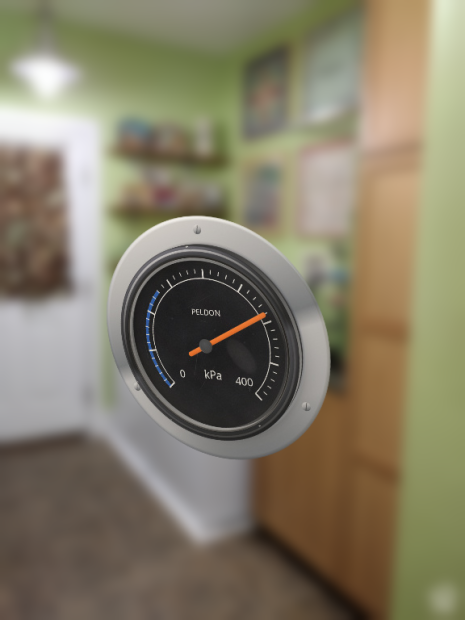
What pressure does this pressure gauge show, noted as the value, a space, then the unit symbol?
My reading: 290 kPa
